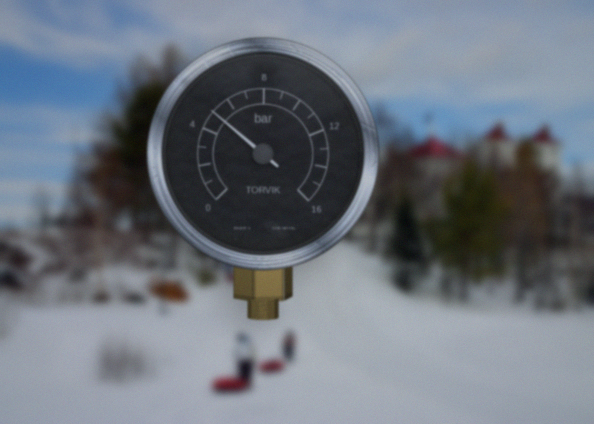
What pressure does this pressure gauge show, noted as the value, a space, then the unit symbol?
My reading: 5 bar
